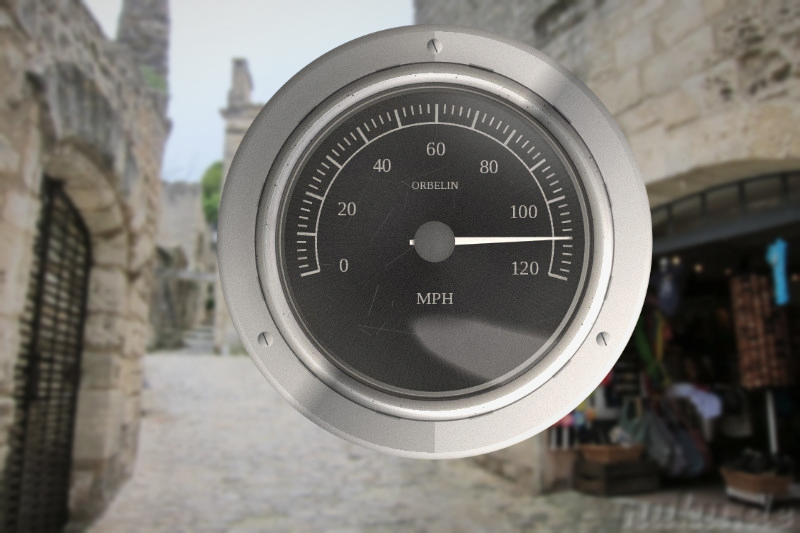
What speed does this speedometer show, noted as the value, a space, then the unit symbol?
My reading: 110 mph
